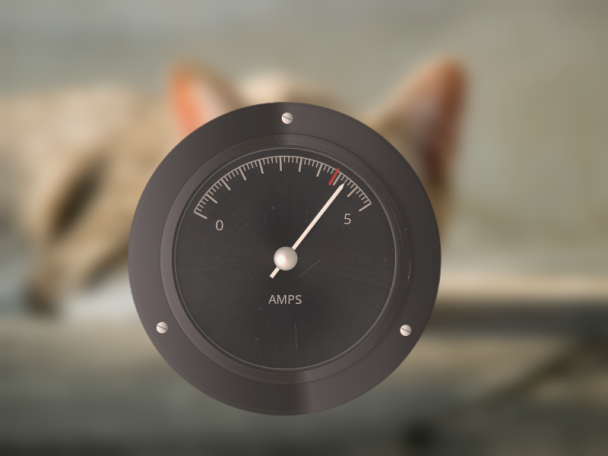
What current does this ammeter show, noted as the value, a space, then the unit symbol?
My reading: 4.2 A
